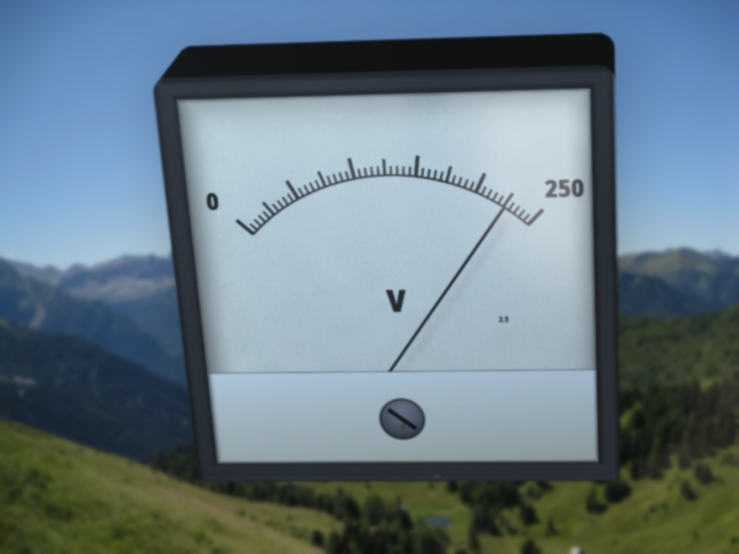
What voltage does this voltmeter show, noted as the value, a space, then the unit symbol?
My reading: 225 V
